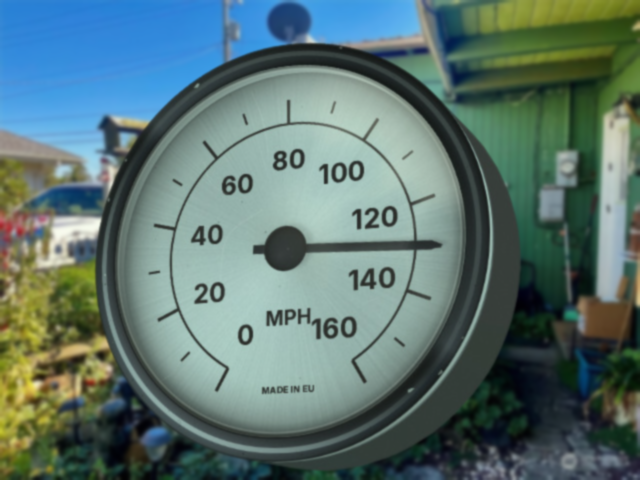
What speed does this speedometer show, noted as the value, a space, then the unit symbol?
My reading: 130 mph
